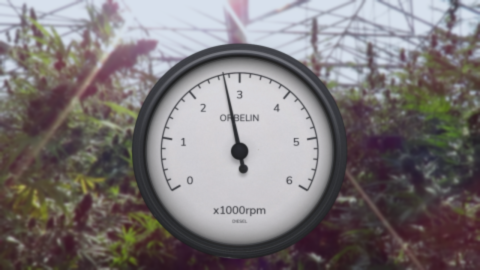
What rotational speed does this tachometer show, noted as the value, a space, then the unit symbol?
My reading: 2700 rpm
